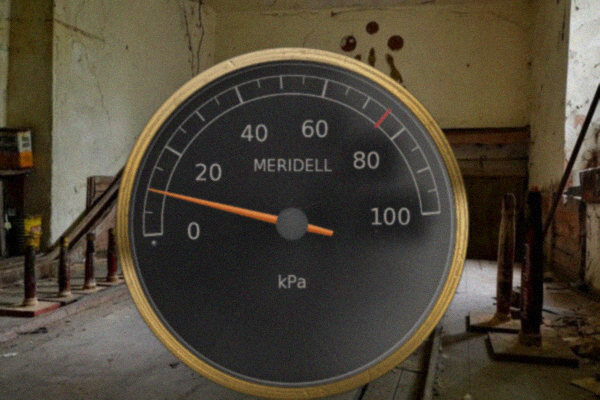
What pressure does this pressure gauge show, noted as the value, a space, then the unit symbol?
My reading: 10 kPa
